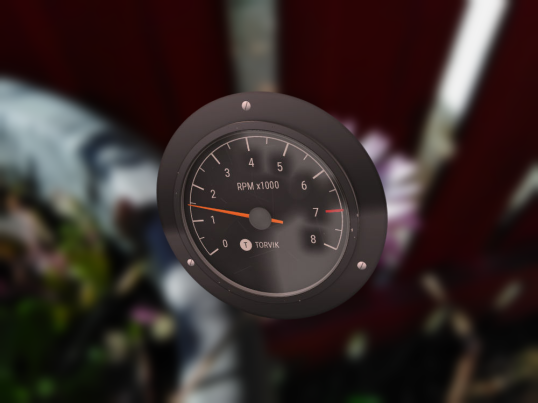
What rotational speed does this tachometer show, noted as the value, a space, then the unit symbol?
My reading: 1500 rpm
